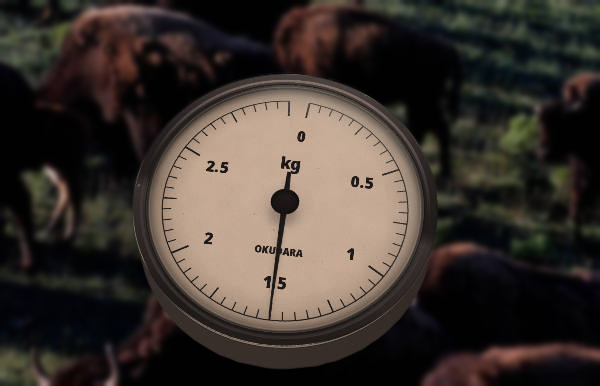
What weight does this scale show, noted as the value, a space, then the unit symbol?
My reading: 1.5 kg
